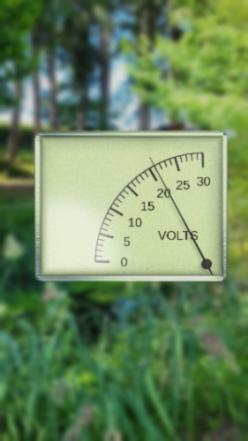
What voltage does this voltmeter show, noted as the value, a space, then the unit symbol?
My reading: 21 V
